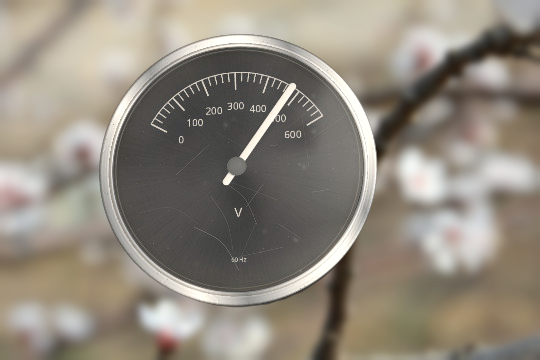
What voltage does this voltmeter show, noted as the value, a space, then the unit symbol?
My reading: 480 V
